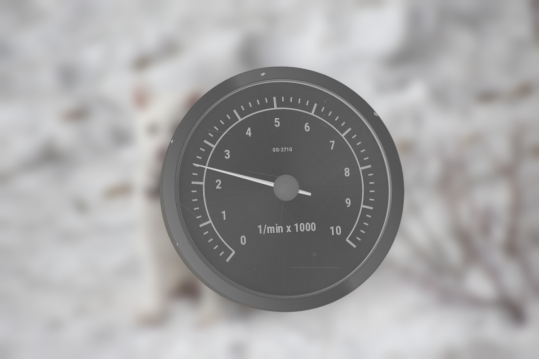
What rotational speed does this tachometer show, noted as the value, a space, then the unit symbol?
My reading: 2400 rpm
